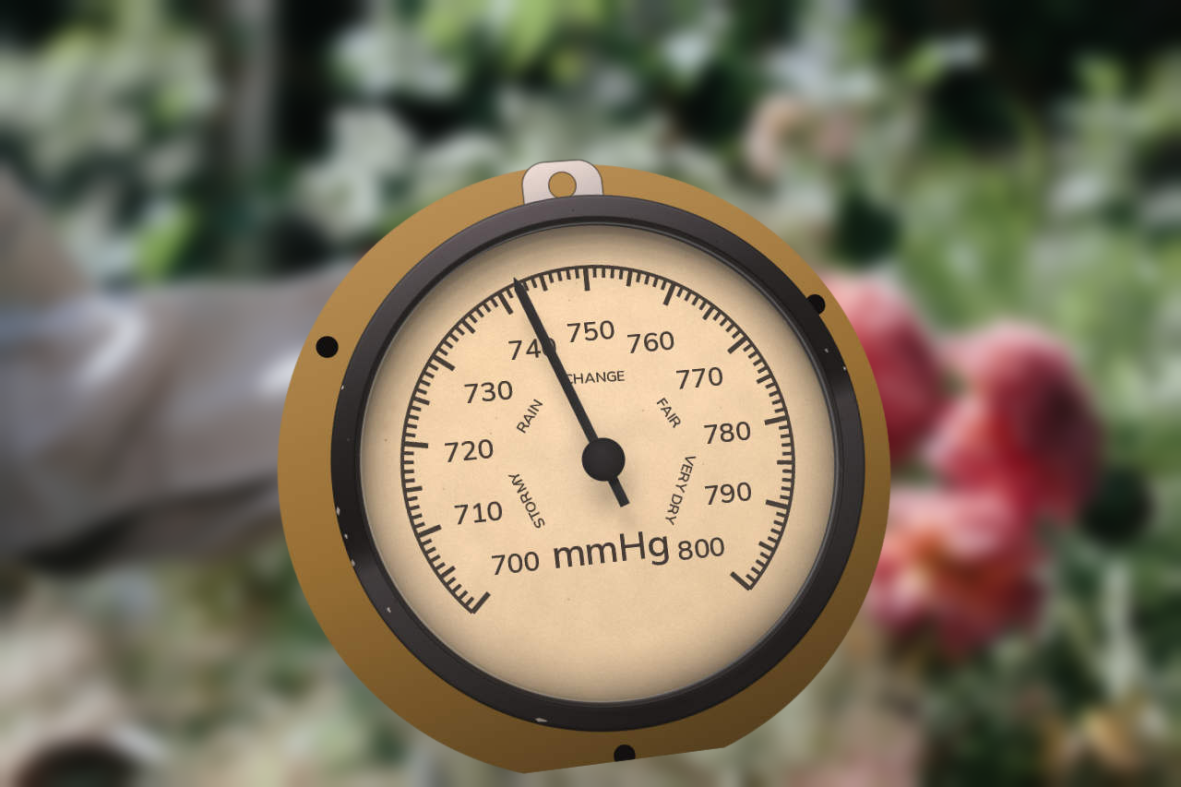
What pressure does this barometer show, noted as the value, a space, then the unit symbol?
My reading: 742 mmHg
